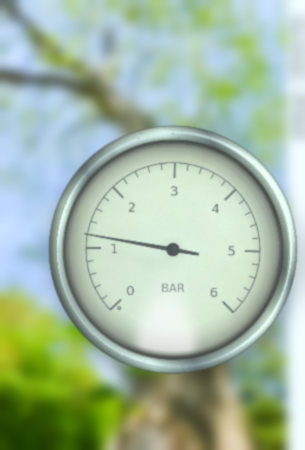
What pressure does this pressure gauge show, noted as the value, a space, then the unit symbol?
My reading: 1.2 bar
